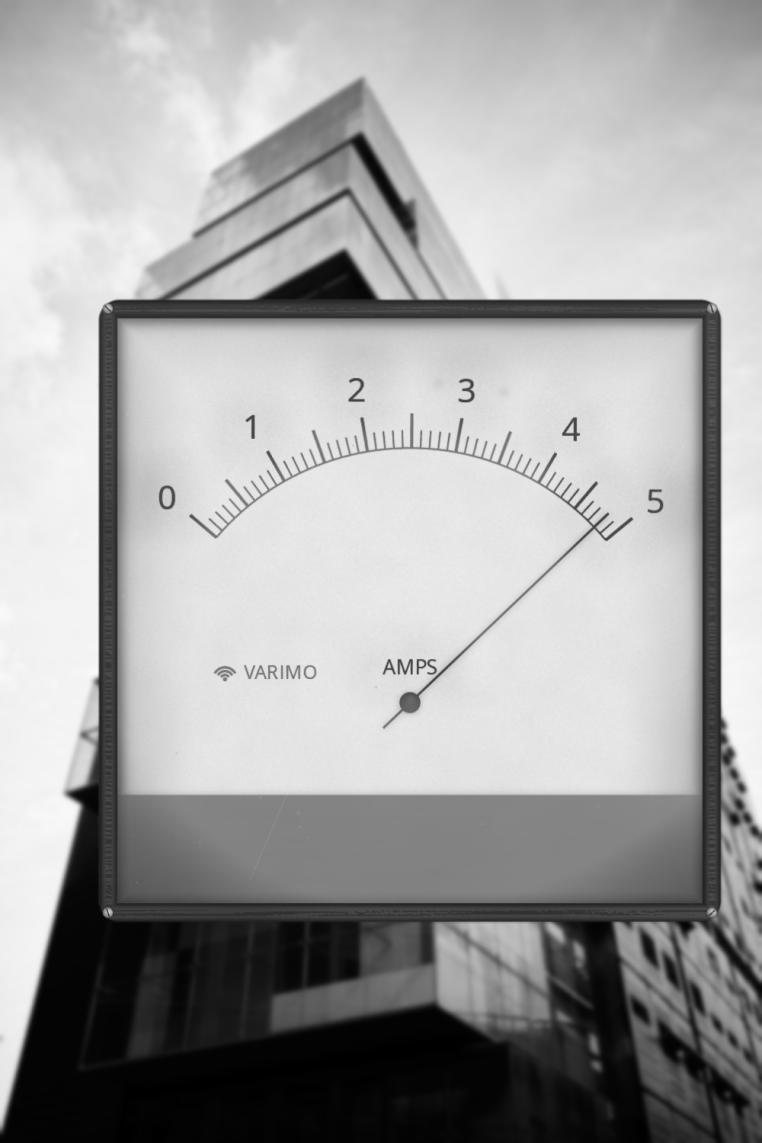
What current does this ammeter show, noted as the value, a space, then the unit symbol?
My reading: 4.8 A
